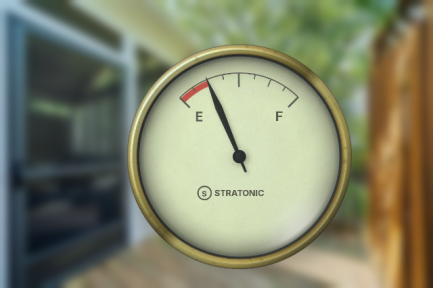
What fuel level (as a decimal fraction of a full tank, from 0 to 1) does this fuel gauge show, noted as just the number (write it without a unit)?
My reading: 0.25
